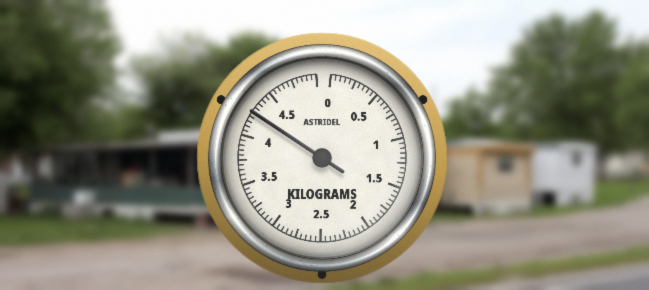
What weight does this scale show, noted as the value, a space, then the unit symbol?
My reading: 4.25 kg
